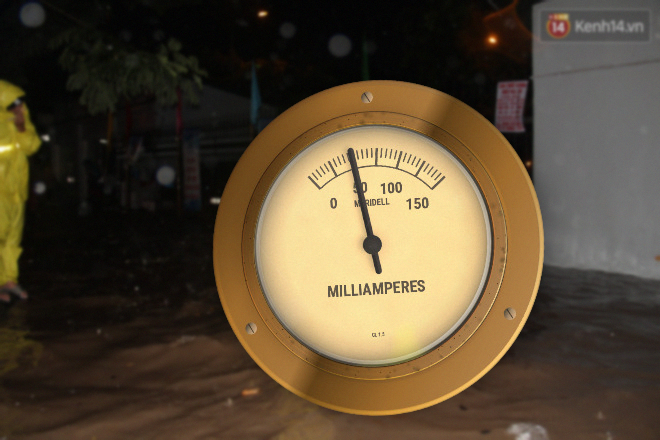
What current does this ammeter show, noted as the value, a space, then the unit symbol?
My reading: 50 mA
